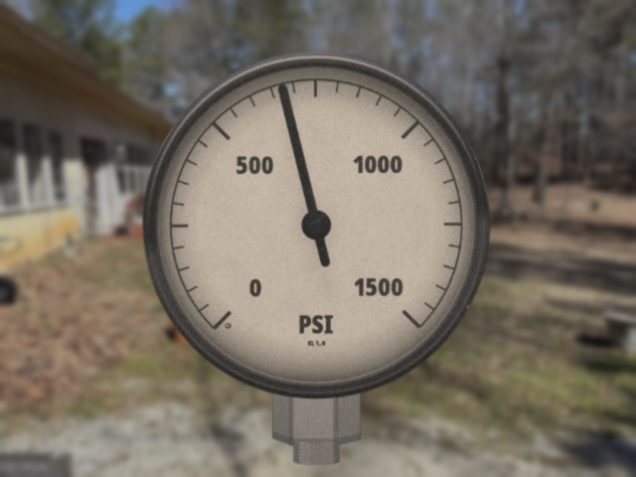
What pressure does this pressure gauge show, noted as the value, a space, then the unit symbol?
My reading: 675 psi
